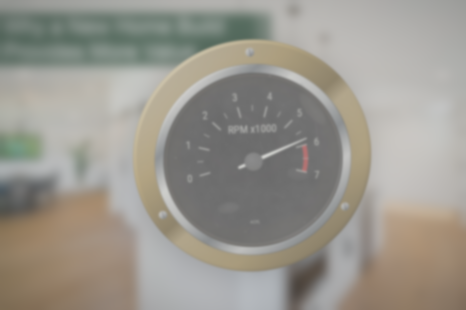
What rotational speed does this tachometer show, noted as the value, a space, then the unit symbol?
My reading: 5750 rpm
